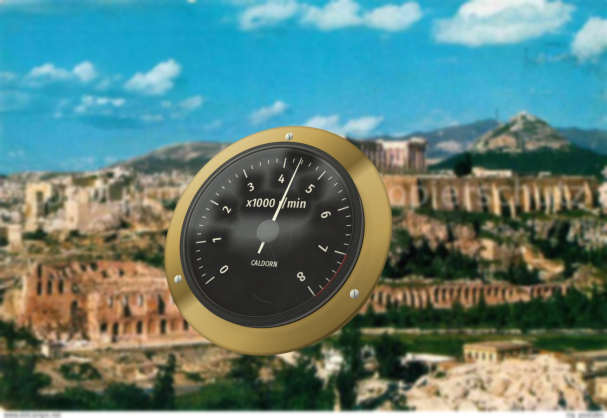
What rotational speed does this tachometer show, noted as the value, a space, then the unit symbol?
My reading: 4400 rpm
